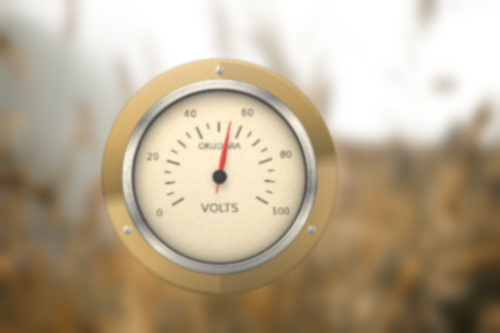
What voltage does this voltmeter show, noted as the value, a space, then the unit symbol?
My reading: 55 V
